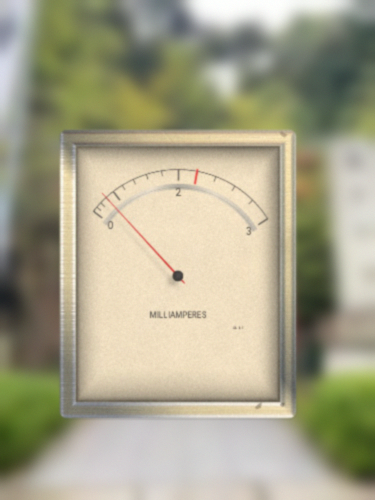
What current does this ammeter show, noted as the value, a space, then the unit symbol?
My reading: 0.8 mA
